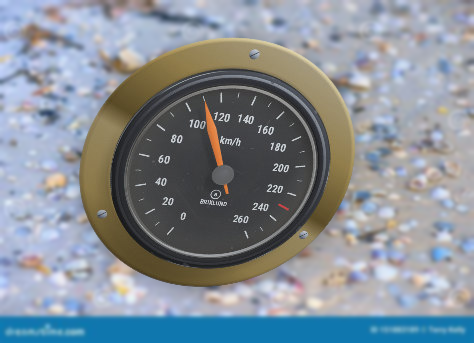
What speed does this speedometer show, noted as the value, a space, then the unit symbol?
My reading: 110 km/h
